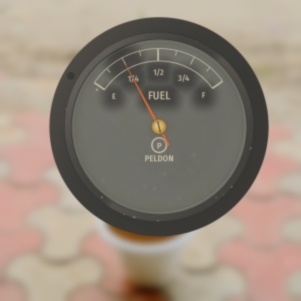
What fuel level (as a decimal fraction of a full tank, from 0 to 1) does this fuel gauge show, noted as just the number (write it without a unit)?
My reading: 0.25
